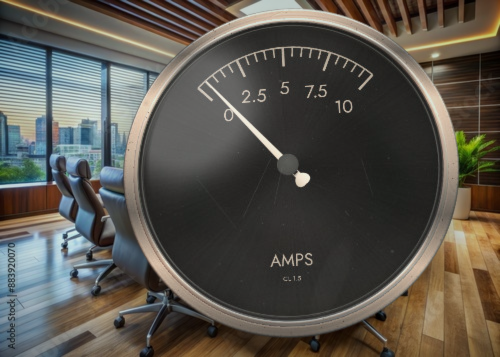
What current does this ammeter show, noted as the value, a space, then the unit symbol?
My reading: 0.5 A
